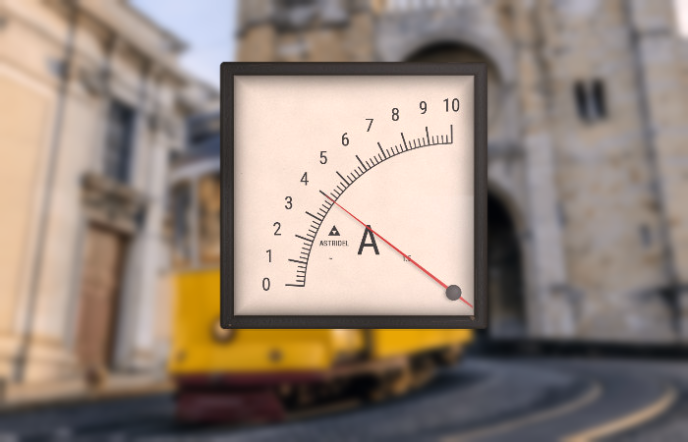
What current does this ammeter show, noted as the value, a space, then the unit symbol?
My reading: 4 A
